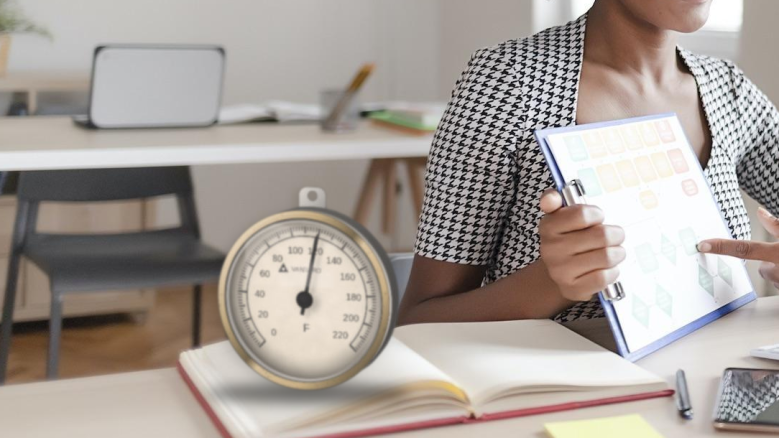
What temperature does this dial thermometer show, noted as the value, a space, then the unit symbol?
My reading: 120 °F
